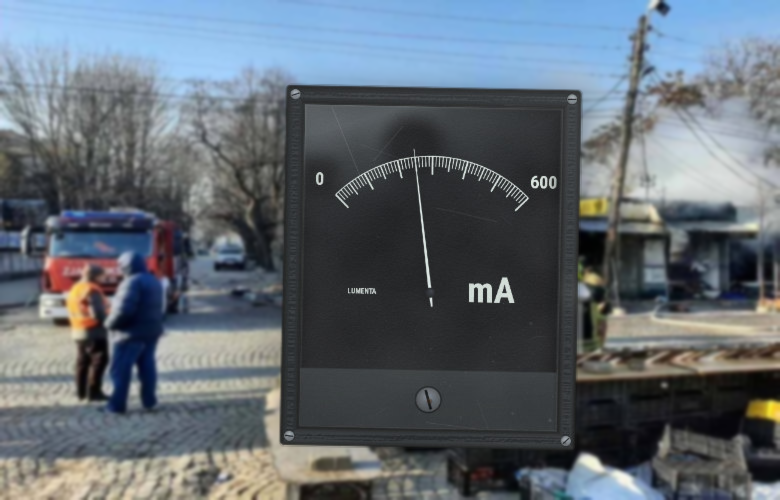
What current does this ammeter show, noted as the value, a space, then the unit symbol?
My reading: 250 mA
